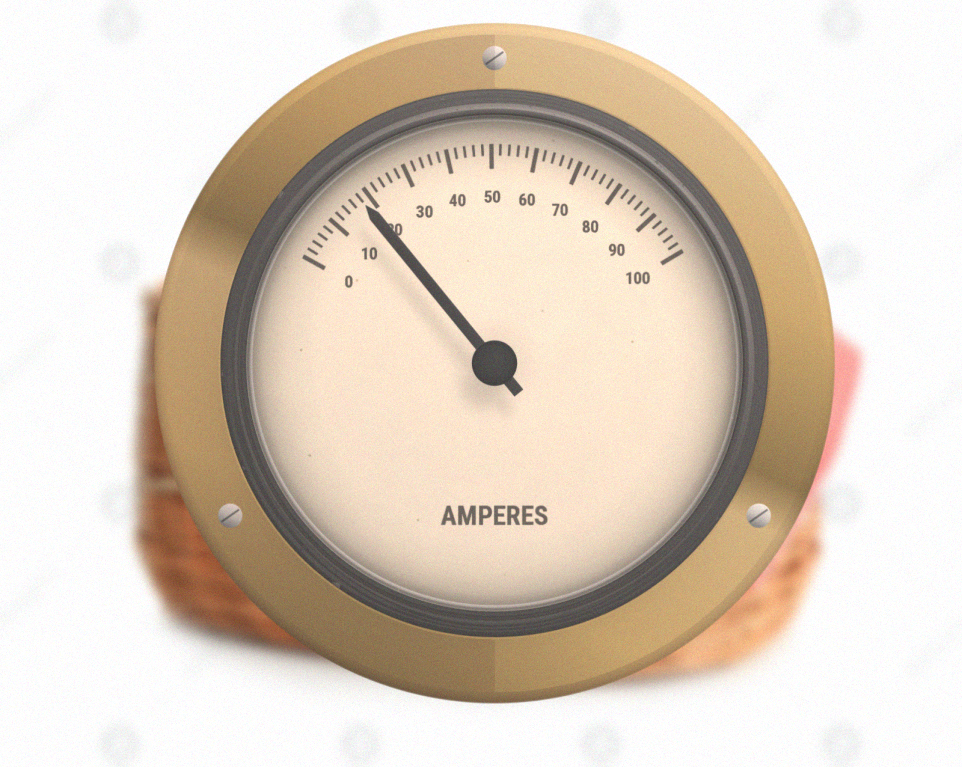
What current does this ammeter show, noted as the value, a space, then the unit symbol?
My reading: 18 A
